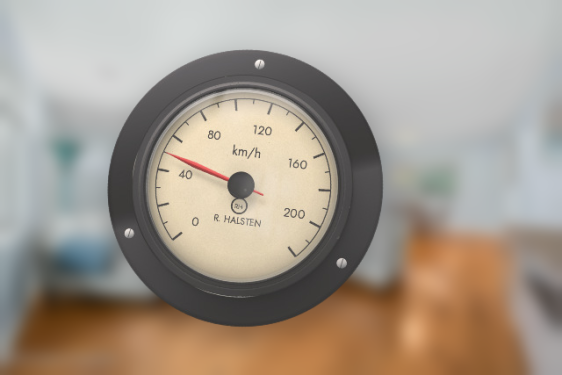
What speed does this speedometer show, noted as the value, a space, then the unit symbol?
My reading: 50 km/h
